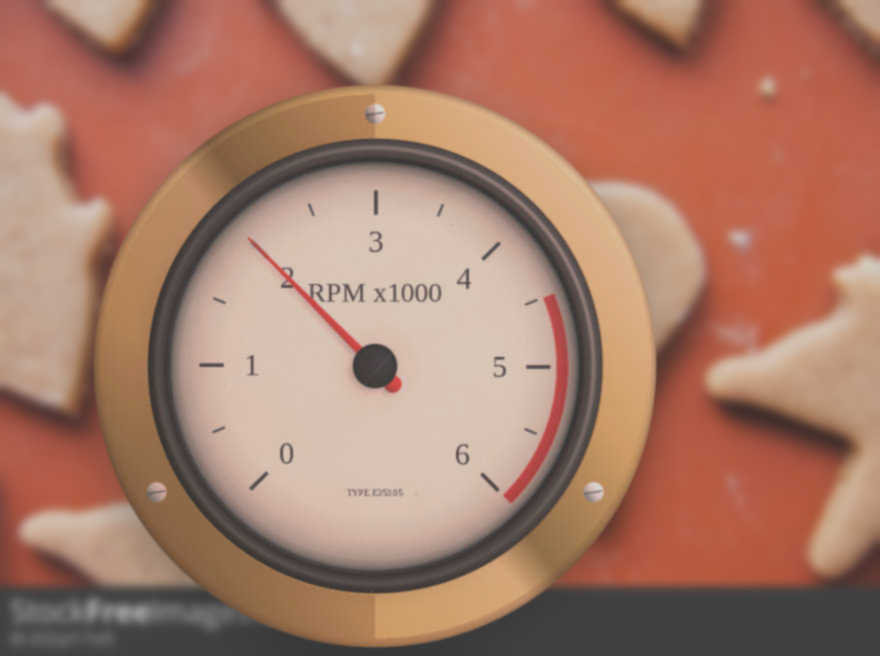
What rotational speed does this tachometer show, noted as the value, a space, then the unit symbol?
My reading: 2000 rpm
